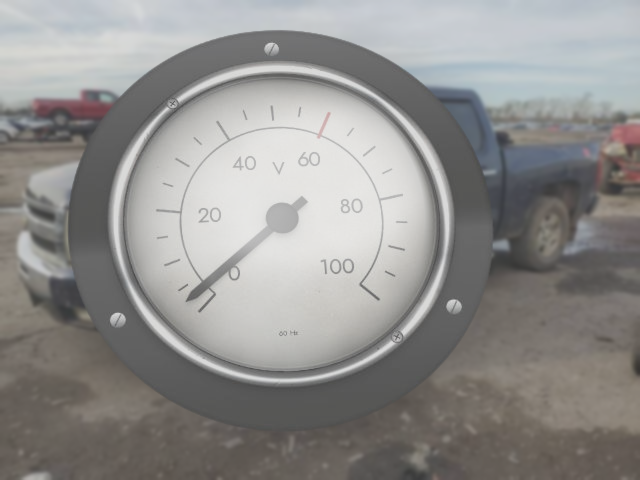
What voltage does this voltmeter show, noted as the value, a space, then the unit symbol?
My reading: 2.5 V
